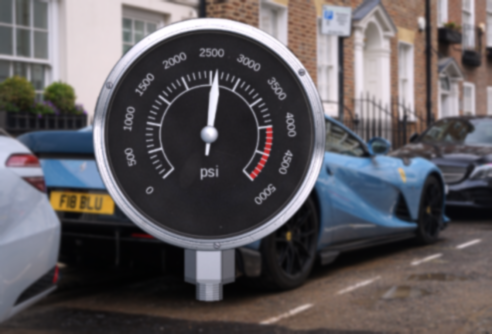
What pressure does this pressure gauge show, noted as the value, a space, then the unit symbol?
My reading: 2600 psi
